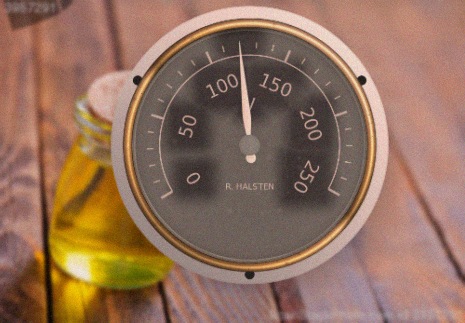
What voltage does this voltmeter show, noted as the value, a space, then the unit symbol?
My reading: 120 V
